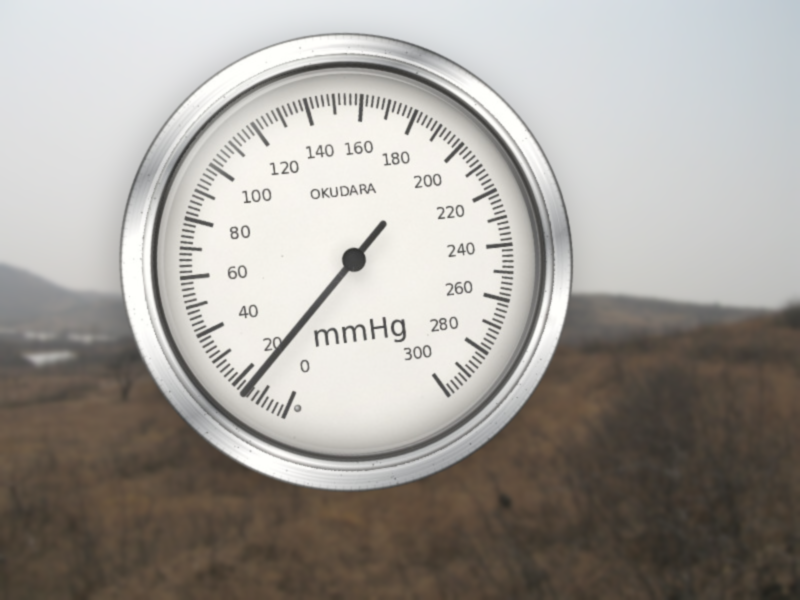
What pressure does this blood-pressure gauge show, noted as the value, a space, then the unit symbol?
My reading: 16 mmHg
